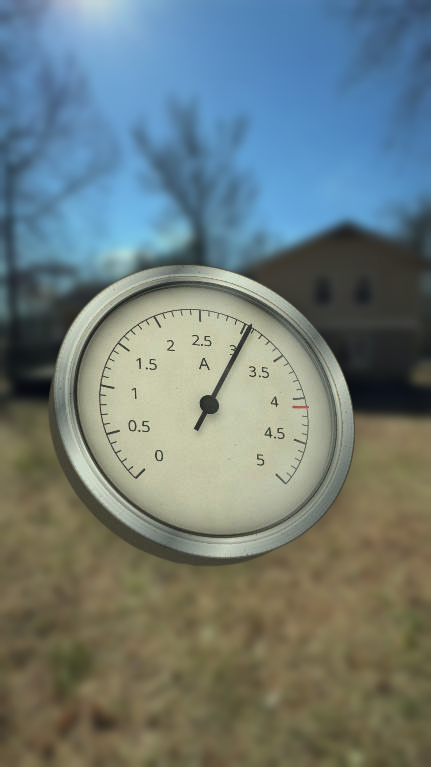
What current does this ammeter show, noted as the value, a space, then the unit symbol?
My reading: 3.05 A
